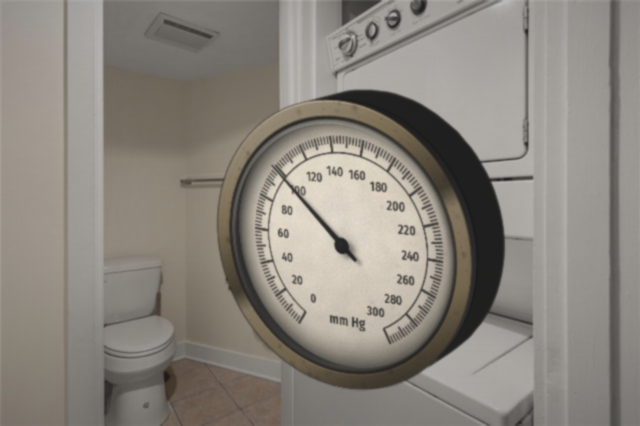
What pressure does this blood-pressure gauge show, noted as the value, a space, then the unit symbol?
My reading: 100 mmHg
